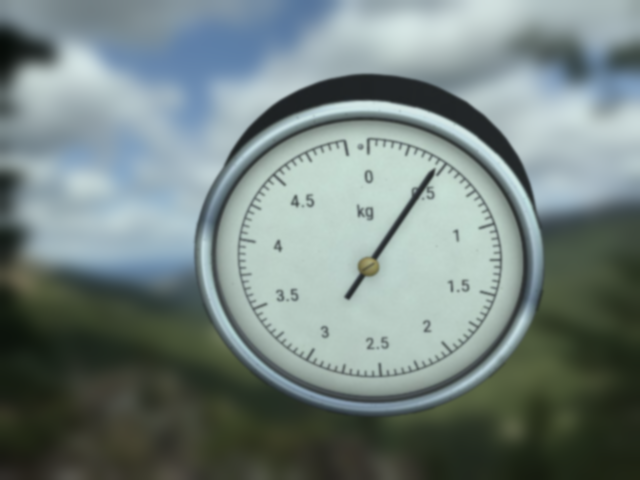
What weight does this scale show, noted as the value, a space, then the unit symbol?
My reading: 0.45 kg
